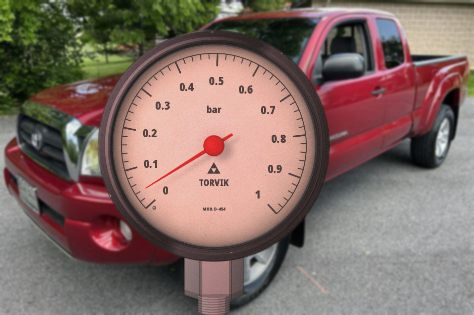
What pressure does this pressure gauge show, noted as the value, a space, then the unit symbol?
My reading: 0.04 bar
